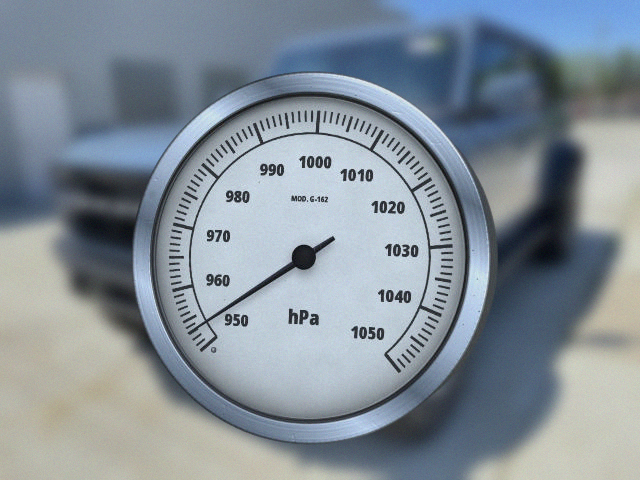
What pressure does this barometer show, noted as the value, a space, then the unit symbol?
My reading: 953 hPa
